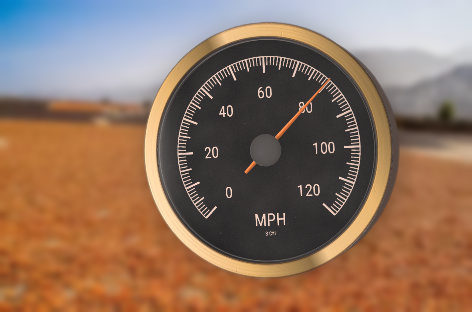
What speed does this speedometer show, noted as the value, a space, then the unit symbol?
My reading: 80 mph
